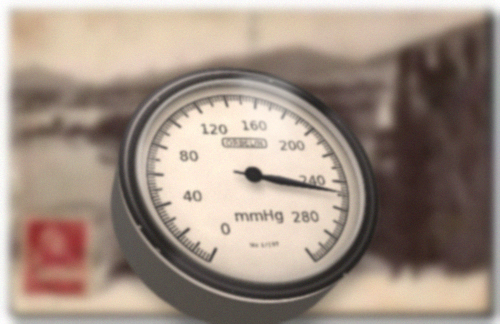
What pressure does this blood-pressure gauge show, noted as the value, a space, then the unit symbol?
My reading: 250 mmHg
